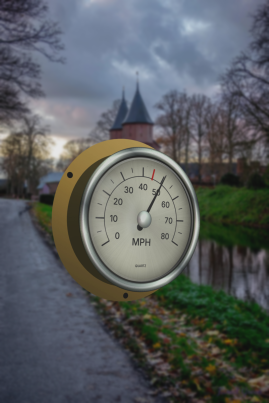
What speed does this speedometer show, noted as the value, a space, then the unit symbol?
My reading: 50 mph
